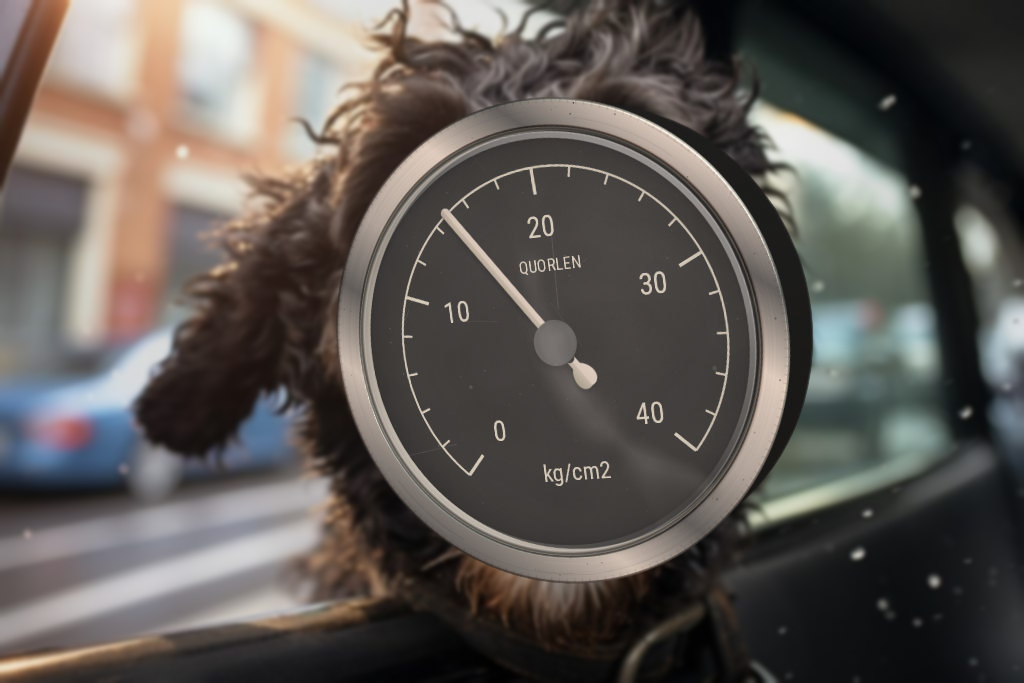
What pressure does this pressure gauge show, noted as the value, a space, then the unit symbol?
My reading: 15 kg/cm²
